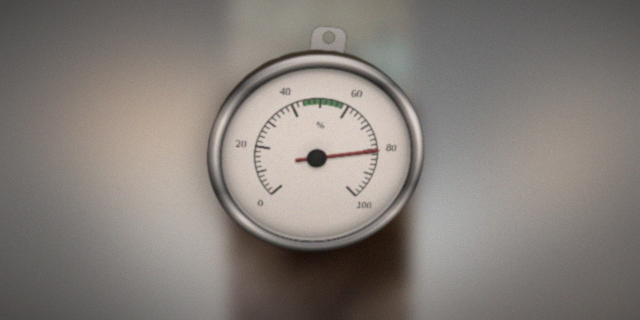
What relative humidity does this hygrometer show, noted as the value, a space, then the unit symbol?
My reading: 80 %
